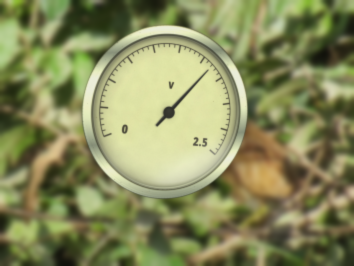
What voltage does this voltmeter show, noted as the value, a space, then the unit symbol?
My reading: 1.6 V
